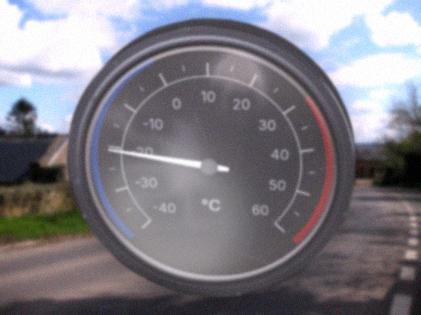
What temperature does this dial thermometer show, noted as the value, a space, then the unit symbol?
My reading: -20 °C
